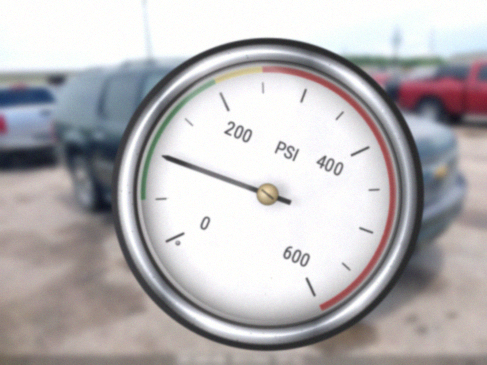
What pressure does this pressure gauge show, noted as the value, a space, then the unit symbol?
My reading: 100 psi
